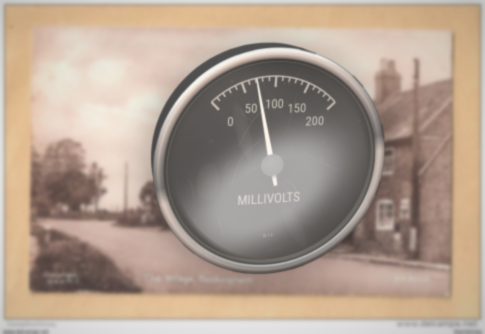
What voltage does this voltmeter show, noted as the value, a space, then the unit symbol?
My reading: 70 mV
